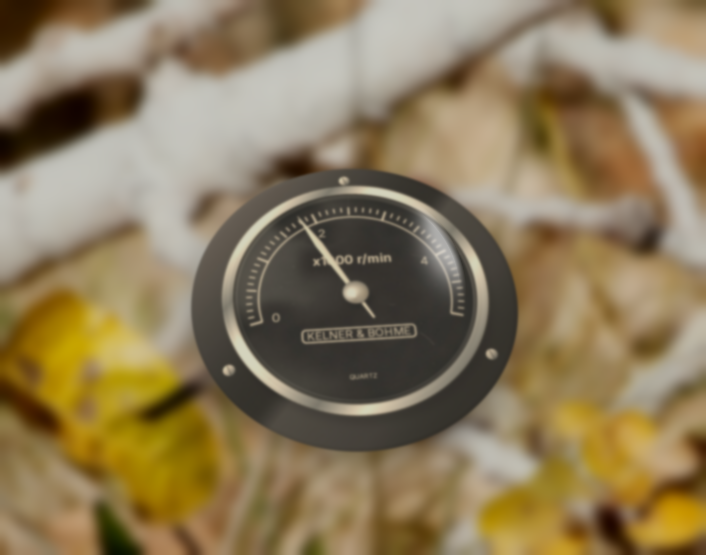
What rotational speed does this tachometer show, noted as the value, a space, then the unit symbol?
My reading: 1800 rpm
